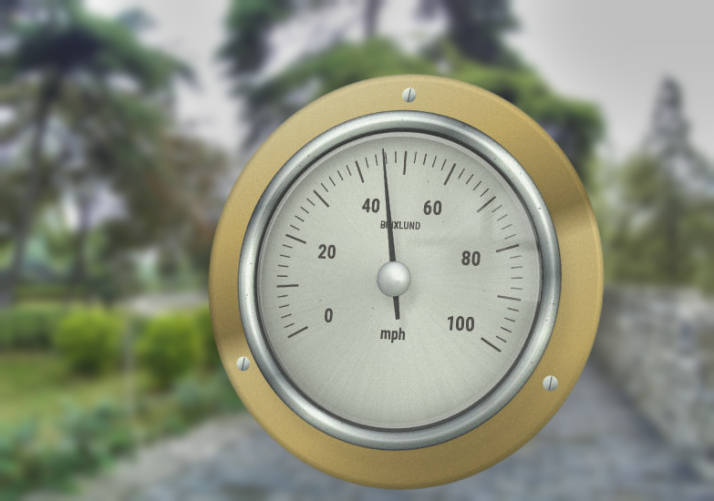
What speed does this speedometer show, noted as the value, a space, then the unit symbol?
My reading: 46 mph
